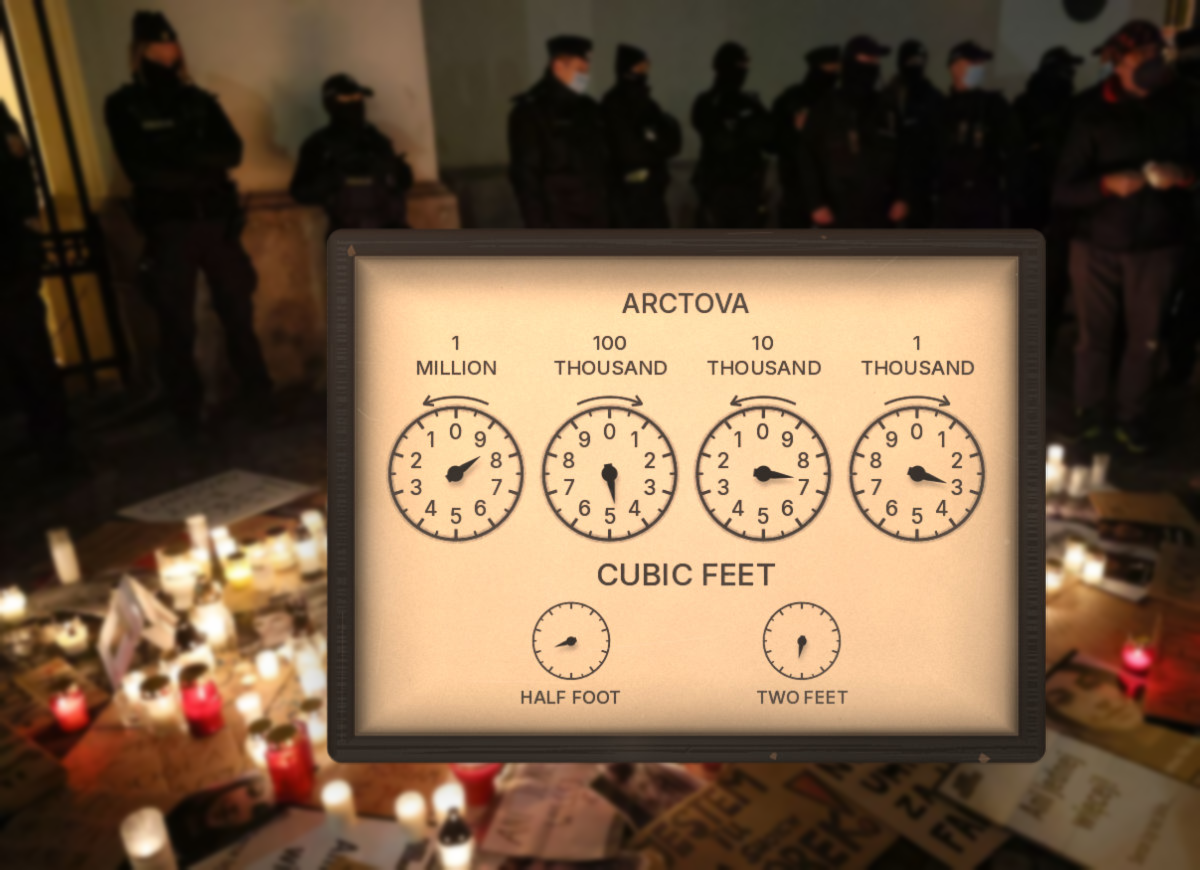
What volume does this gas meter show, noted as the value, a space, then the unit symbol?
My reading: 847300 ft³
